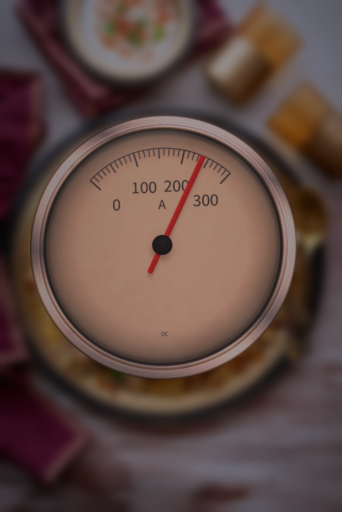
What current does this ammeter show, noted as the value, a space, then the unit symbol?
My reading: 240 A
